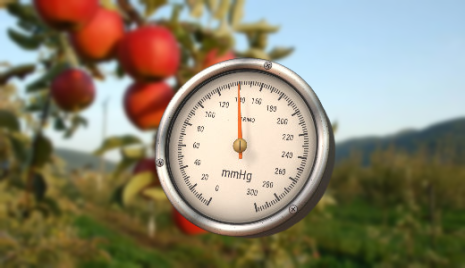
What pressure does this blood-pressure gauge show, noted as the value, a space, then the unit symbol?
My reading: 140 mmHg
